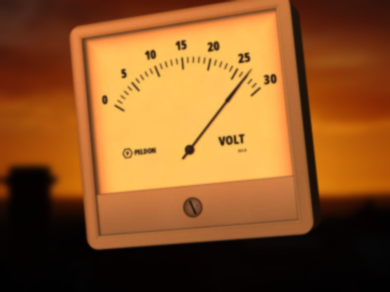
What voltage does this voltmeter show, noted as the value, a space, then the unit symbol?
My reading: 27 V
